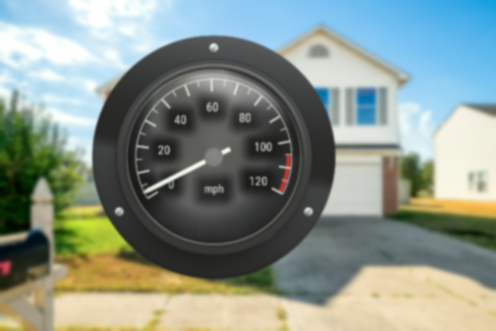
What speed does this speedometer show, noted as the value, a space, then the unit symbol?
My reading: 2.5 mph
